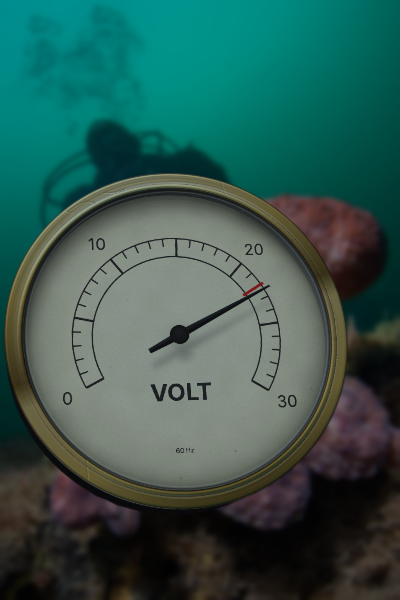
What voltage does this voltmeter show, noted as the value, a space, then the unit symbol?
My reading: 22.5 V
